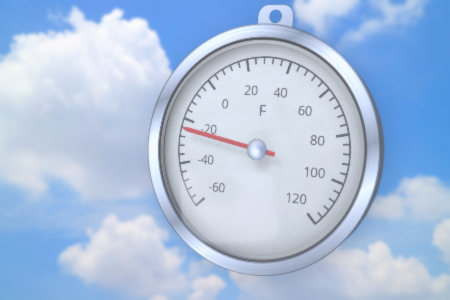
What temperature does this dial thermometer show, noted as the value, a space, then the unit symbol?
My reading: -24 °F
